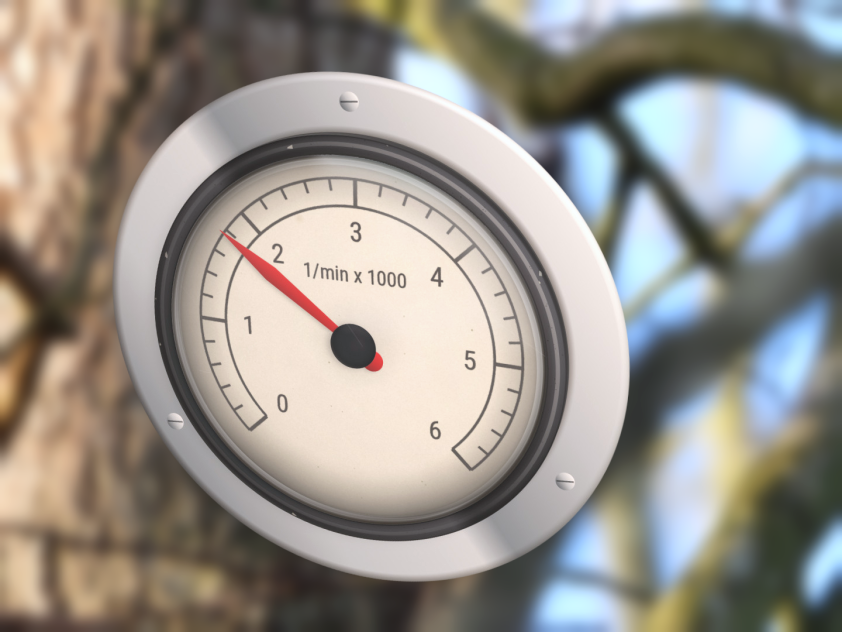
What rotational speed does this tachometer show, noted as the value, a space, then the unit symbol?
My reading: 1800 rpm
